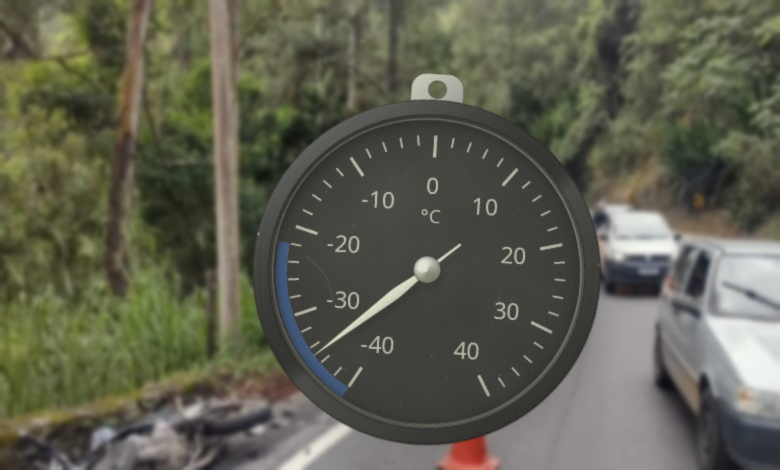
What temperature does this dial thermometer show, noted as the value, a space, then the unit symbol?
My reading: -35 °C
